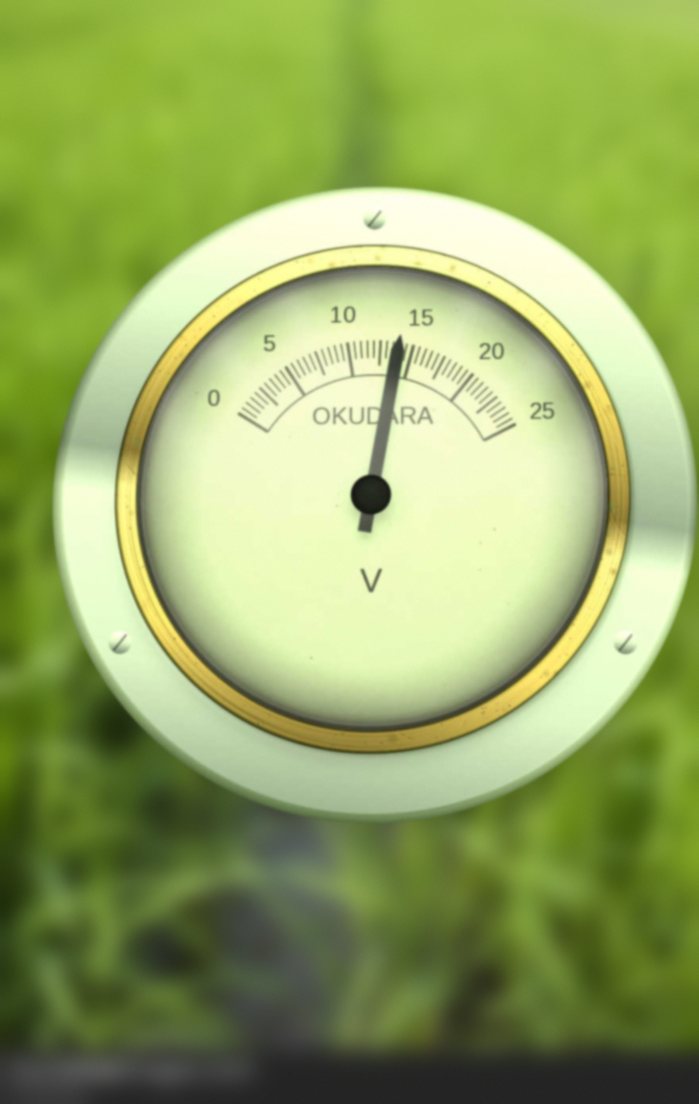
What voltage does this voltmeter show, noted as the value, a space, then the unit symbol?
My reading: 14 V
